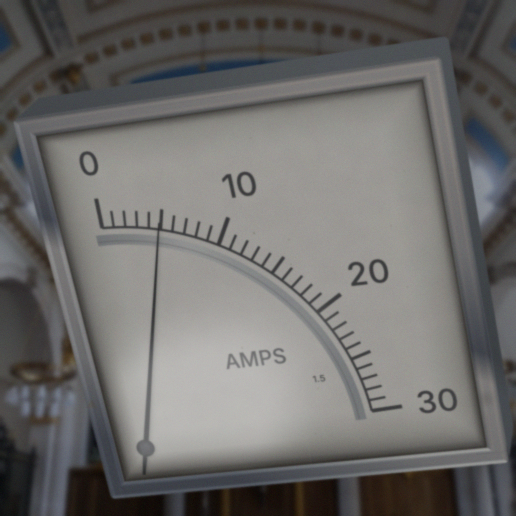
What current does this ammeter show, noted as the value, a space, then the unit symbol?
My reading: 5 A
